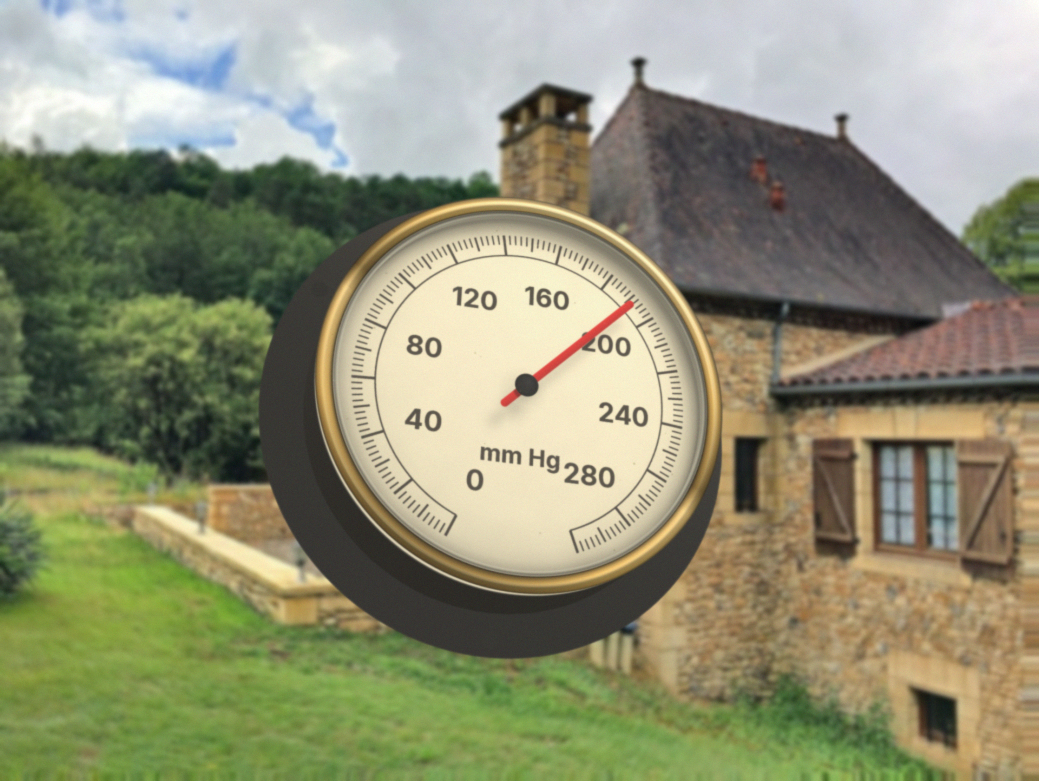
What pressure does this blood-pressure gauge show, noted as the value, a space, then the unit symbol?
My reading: 192 mmHg
